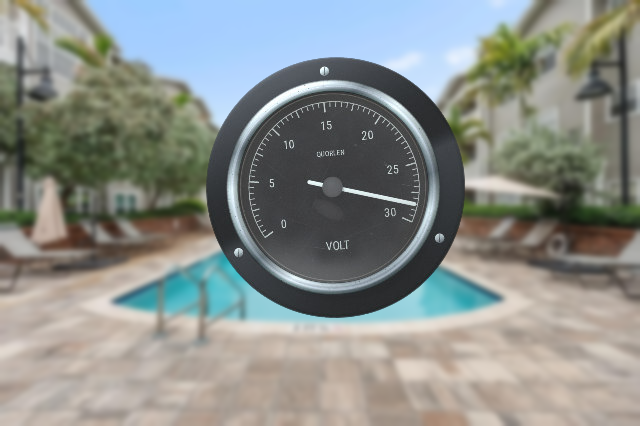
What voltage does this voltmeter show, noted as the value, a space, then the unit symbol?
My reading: 28.5 V
